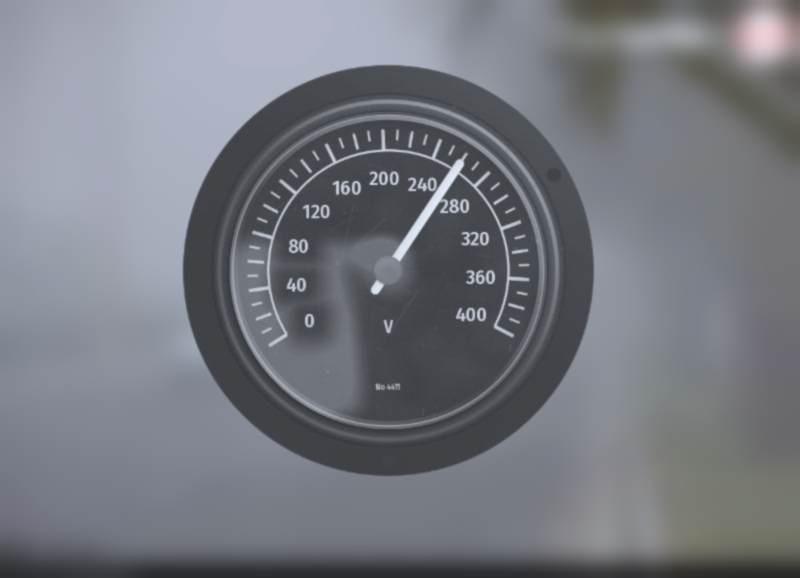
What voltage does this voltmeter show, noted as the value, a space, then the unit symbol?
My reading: 260 V
